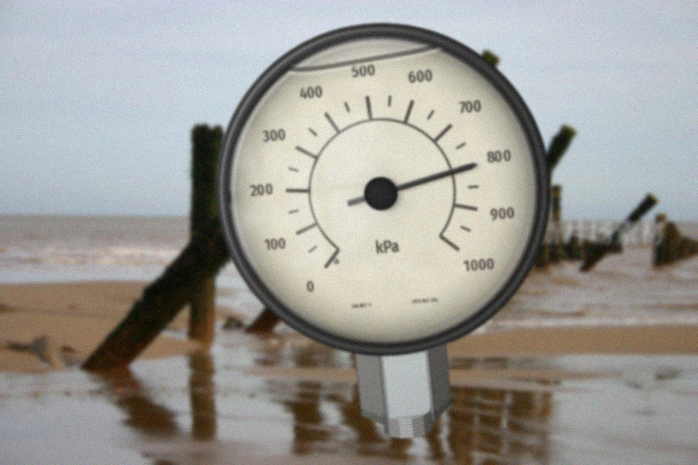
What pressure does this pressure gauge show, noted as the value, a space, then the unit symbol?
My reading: 800 kPa
